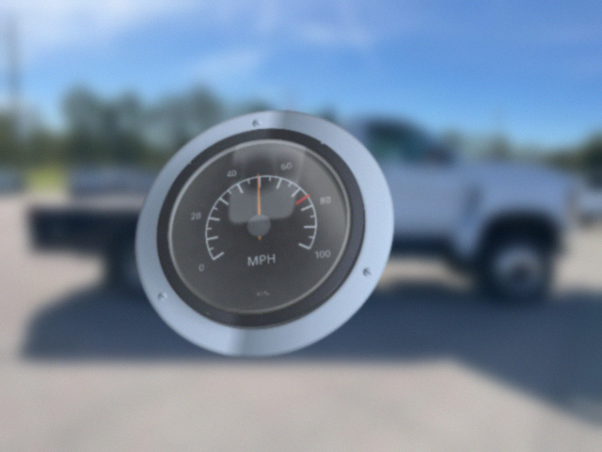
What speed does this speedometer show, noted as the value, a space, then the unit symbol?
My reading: 50 mph
